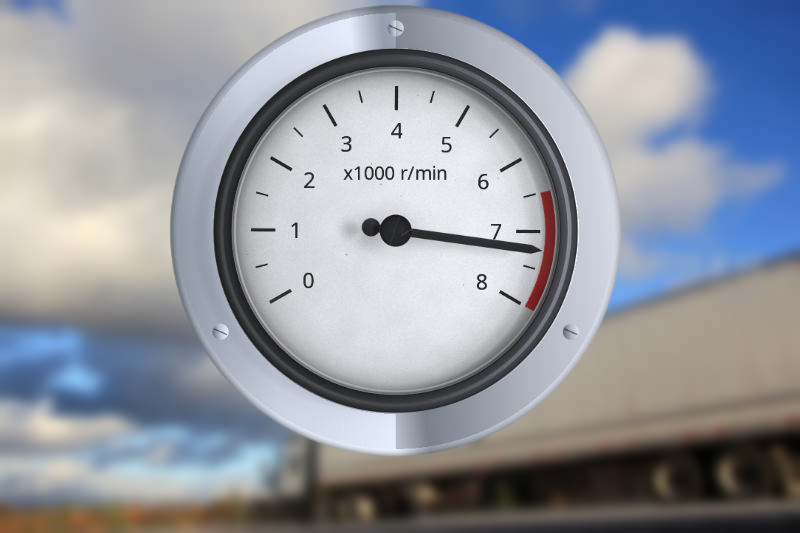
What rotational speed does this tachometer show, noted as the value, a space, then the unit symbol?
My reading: 7250 rpm
